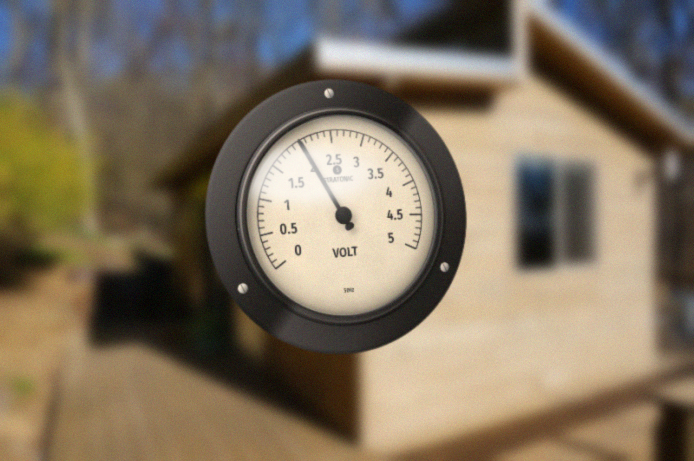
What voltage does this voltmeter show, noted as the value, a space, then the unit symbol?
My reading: 2 V
